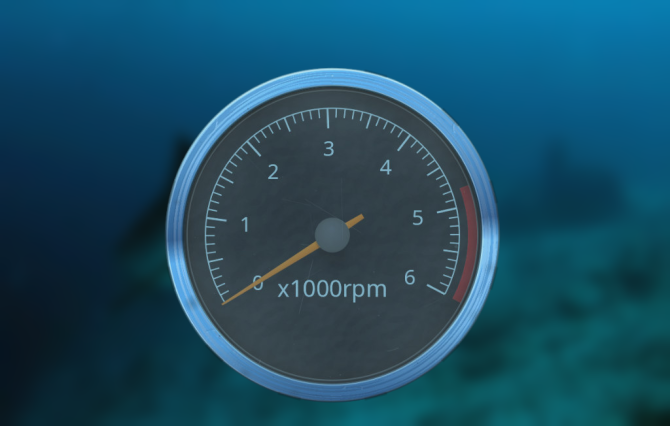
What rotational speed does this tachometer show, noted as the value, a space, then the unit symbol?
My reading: 0 rpm
